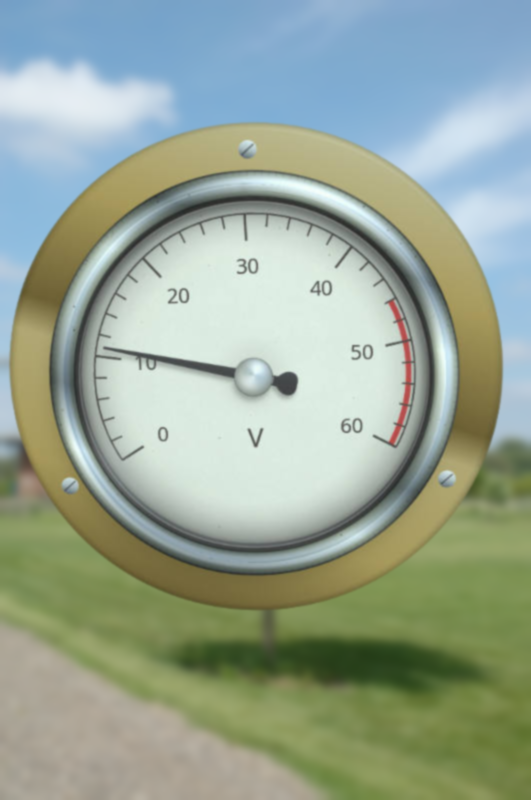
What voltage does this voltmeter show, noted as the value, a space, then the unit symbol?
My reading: 11 V
